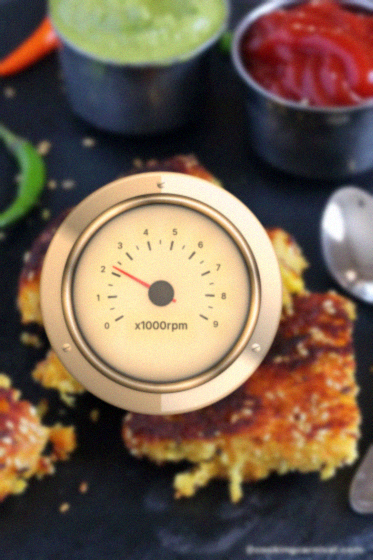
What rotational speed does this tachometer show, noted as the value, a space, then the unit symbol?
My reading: 2250 rpm
